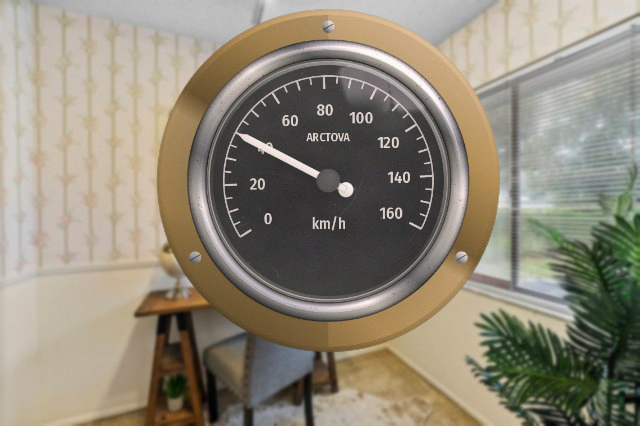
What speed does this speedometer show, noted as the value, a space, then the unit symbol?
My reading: 40 km/h
